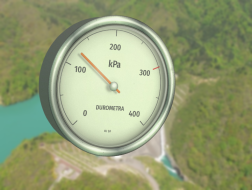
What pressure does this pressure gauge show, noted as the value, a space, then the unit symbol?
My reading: 125 kPa
